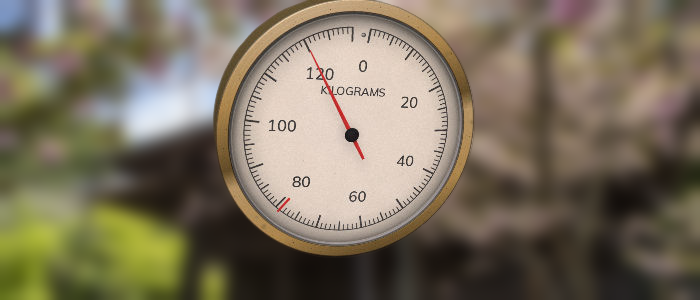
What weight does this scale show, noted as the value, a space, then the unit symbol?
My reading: 120 kg
